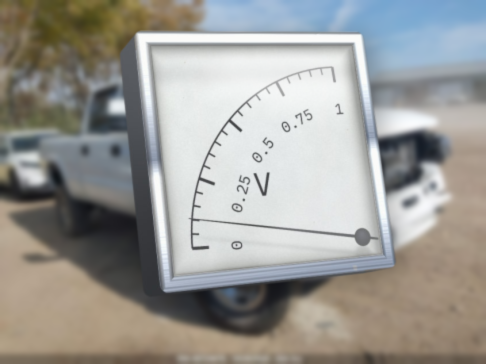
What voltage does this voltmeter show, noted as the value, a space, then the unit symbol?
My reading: 0.1 V
